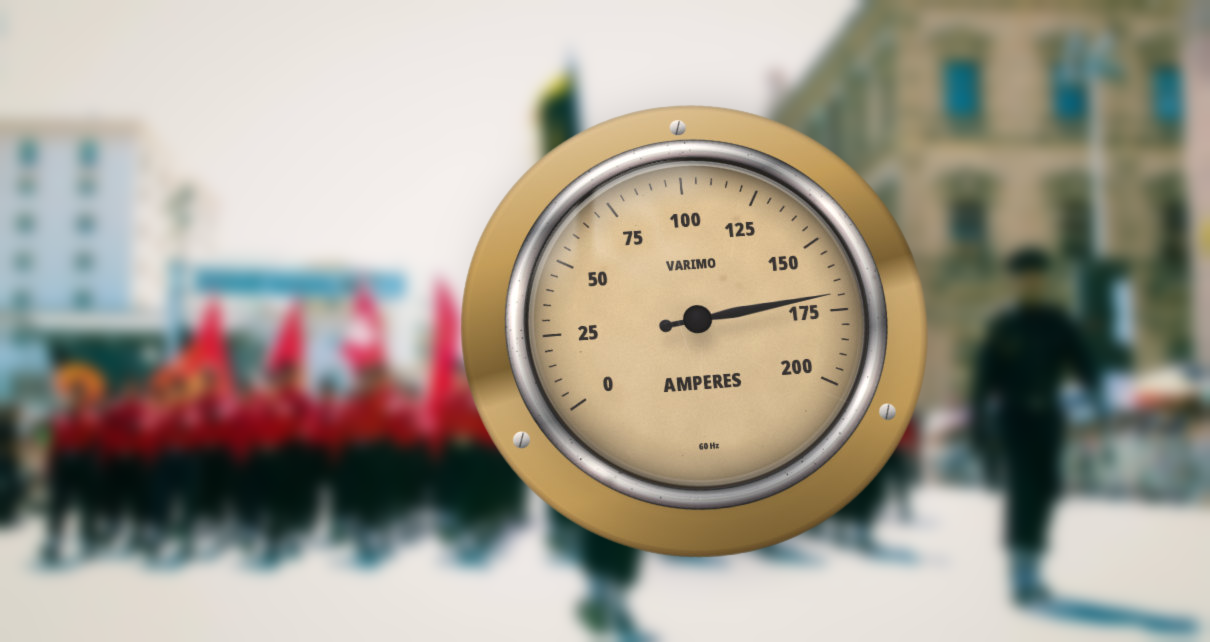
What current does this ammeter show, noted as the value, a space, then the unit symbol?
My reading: 170 A
